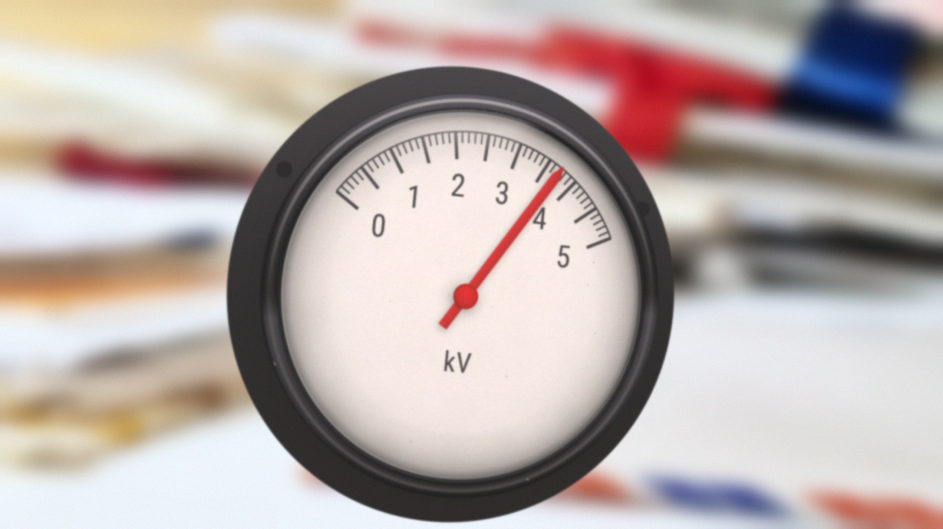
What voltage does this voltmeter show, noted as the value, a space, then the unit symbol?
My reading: 3.7 kV
